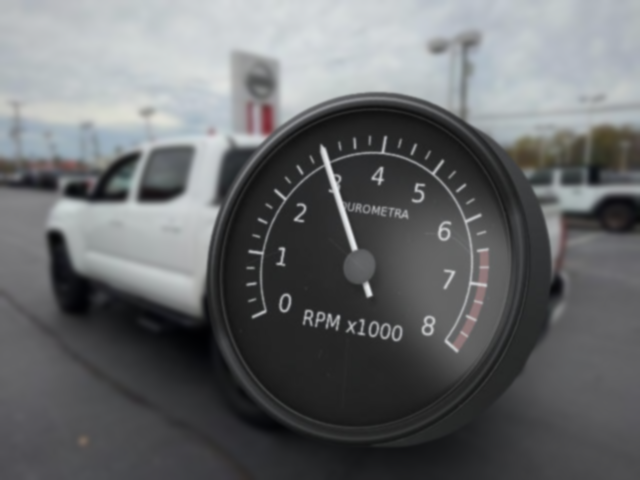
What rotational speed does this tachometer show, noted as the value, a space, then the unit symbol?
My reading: 3000 rpm
